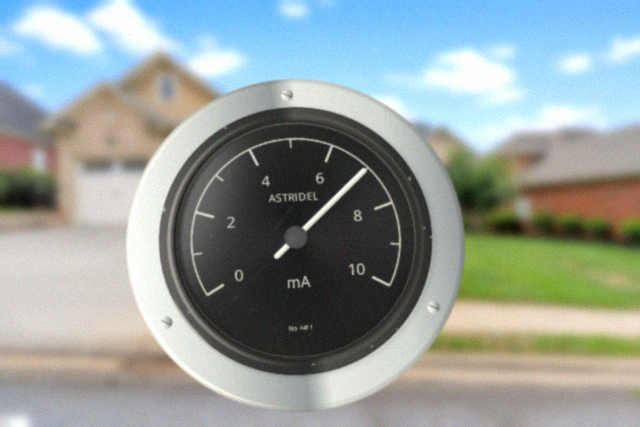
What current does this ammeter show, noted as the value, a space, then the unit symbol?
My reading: 7 mA
